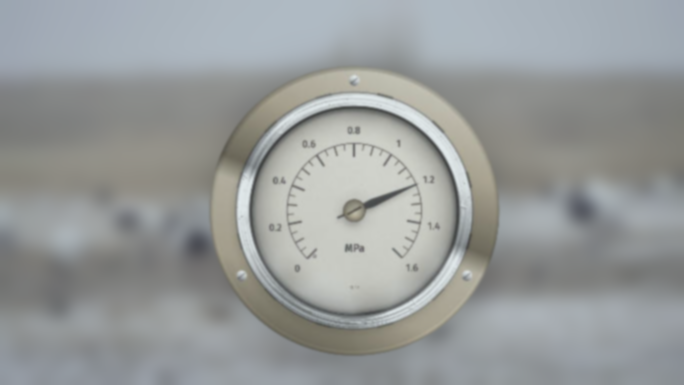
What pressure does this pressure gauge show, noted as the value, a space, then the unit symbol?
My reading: 1.2 MPa
